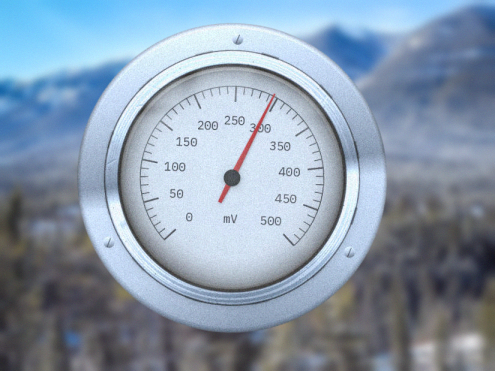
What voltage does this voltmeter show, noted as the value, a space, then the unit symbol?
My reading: 295 mV
